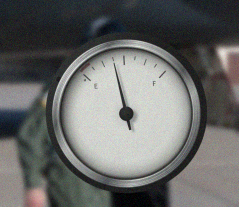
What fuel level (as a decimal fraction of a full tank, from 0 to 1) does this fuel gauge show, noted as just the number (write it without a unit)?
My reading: 0.375
